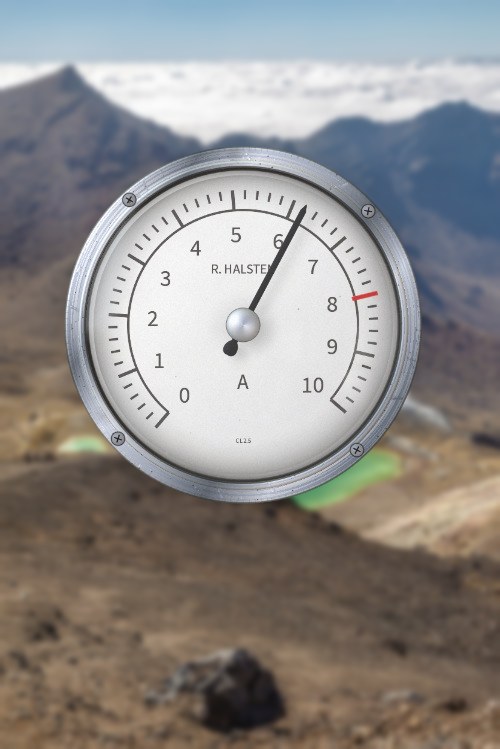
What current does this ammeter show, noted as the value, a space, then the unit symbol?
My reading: 6.2 A
